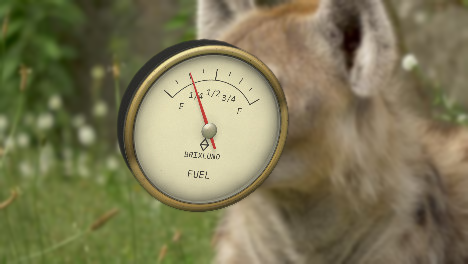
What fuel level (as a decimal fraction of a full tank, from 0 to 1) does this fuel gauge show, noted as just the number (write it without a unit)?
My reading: 0.25
